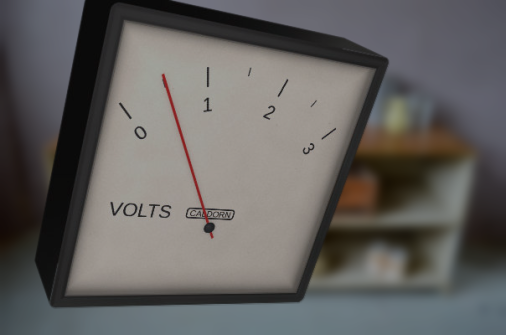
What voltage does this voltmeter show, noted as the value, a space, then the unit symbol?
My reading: 0.5 V
